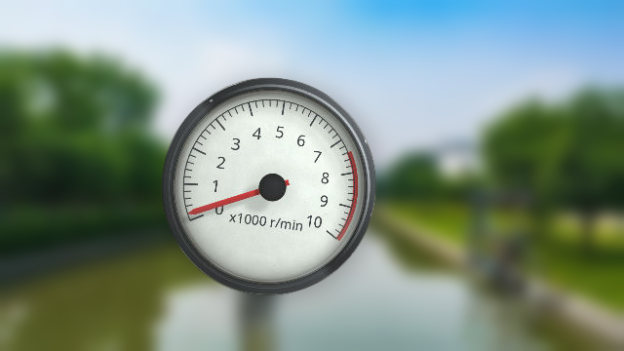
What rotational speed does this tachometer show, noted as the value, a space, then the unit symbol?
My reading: 200 rpm
